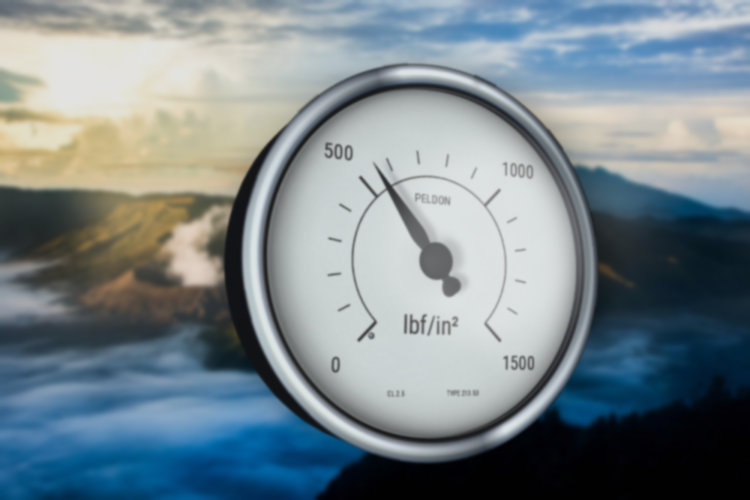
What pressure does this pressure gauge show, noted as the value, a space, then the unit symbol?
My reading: 550 psi
